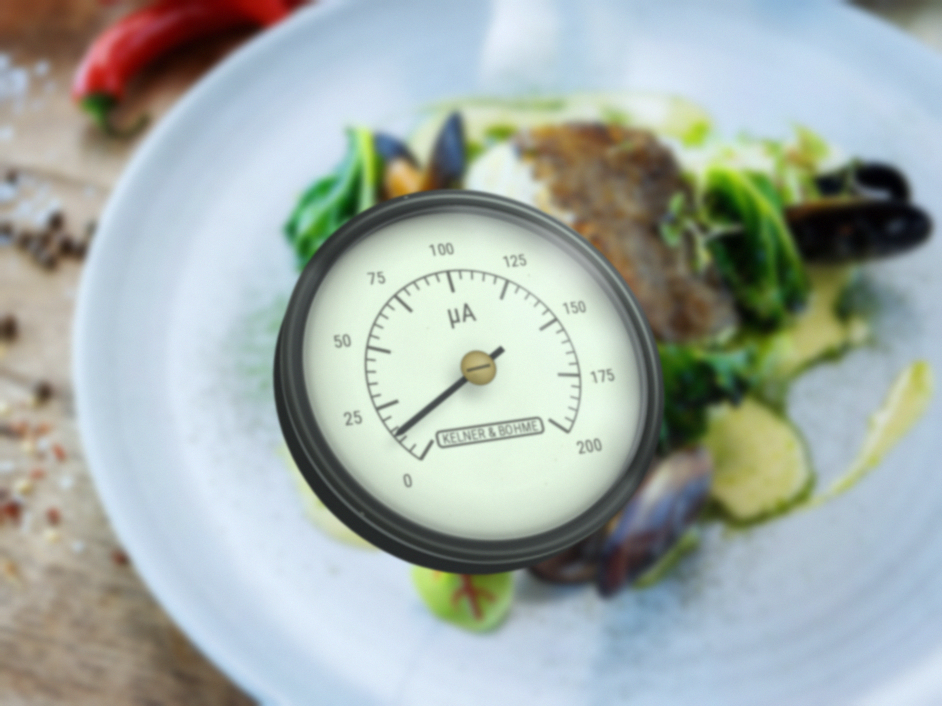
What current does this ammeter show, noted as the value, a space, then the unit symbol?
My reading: 12.5 µA
